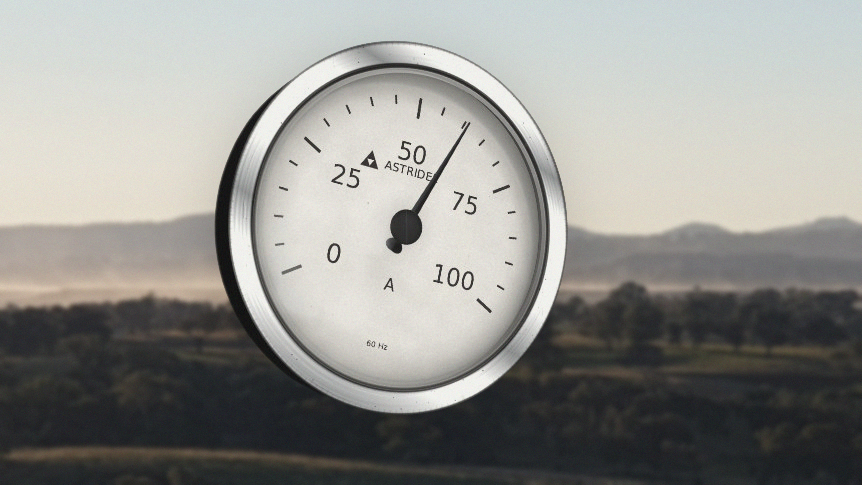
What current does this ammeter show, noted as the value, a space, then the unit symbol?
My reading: 60 A
